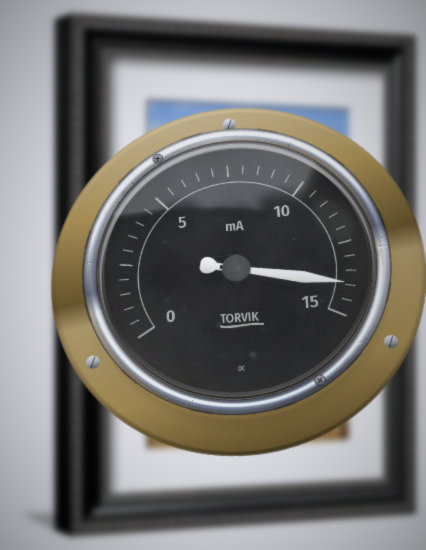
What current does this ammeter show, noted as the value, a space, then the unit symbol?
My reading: 14 mA
